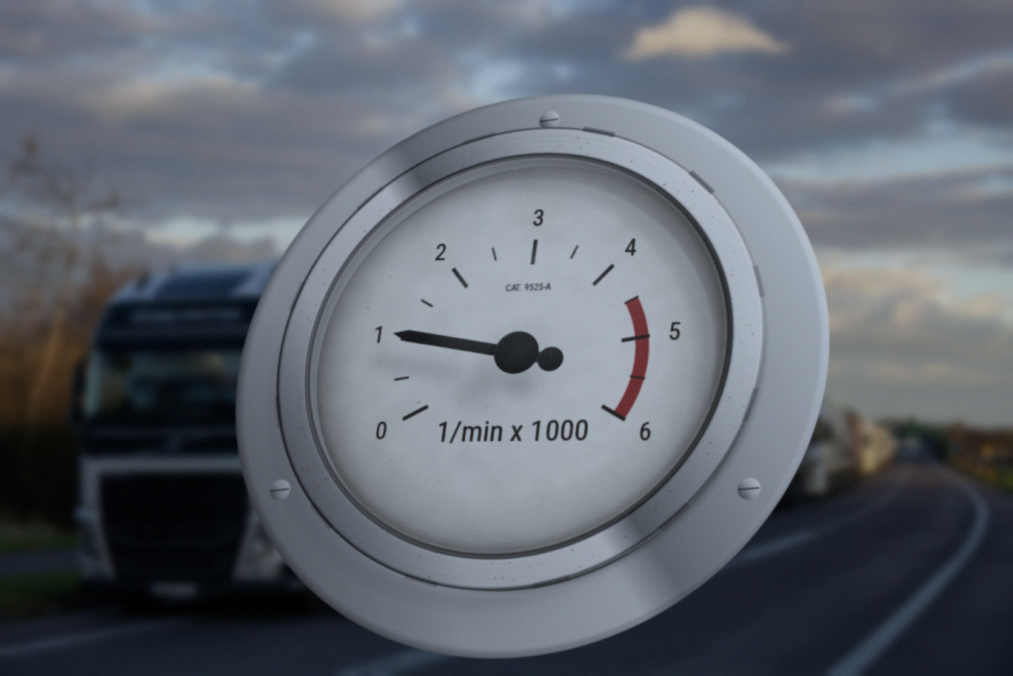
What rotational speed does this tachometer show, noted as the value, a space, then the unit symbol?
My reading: 1000 rpm
